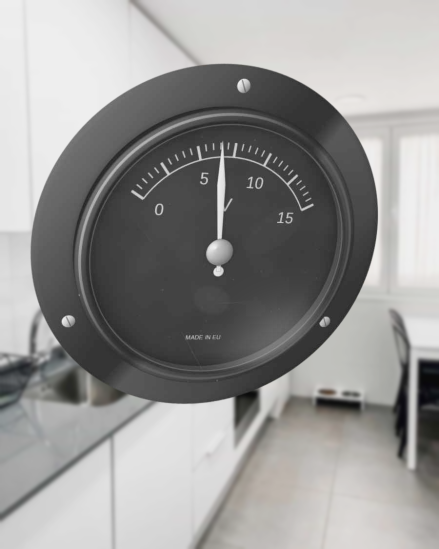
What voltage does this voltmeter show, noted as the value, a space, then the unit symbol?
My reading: 6.5 V
